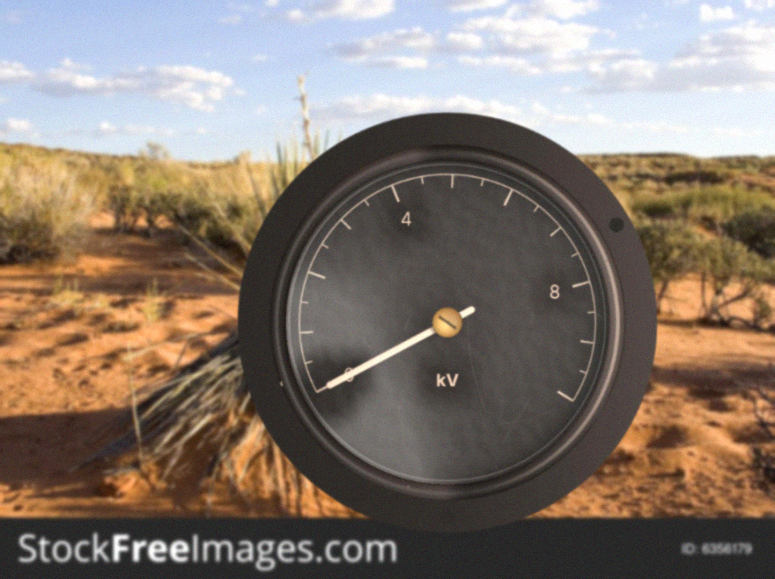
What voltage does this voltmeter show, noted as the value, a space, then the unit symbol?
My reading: 0 kV
